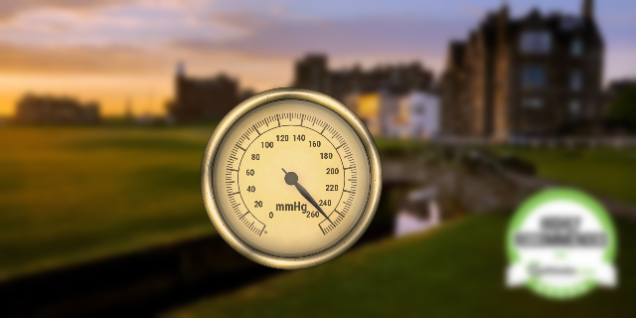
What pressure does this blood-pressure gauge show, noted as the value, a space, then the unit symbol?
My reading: 250 mmHg
